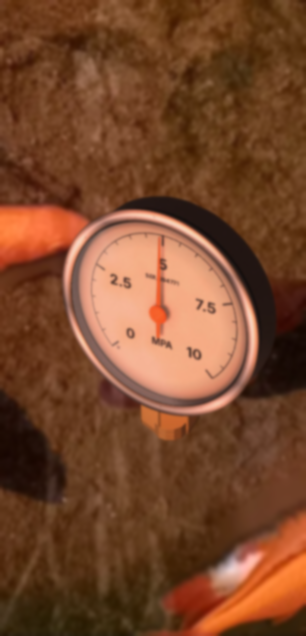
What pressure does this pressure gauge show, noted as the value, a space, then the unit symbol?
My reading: 5 MPa
